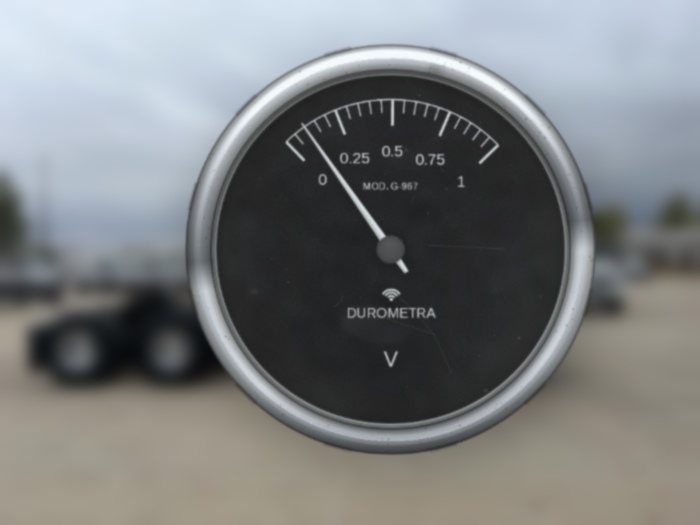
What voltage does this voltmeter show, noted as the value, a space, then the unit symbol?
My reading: 0.1 V
